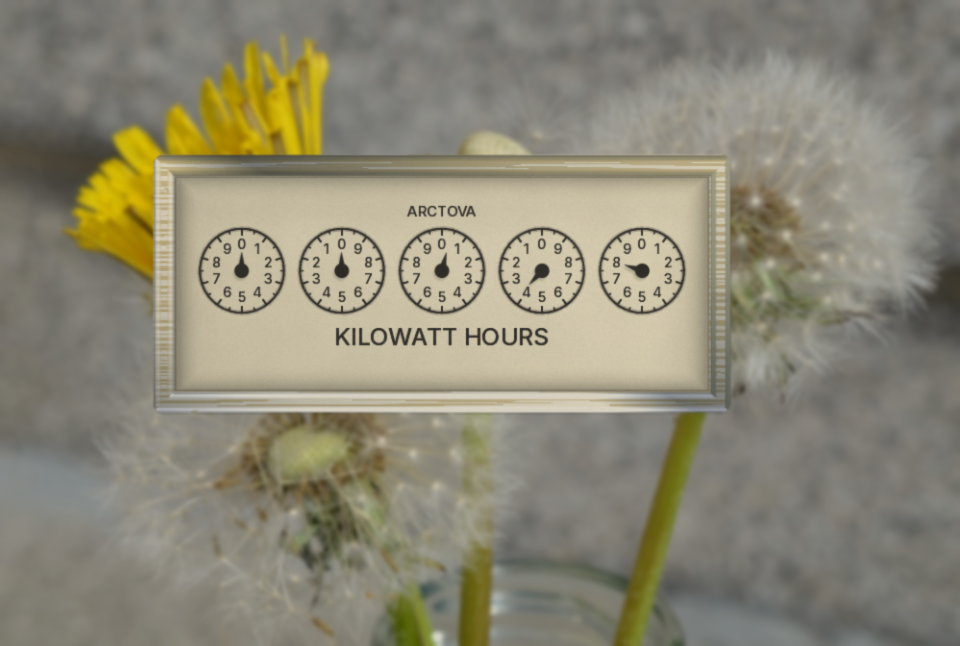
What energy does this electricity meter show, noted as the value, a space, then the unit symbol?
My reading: 38 kWh
